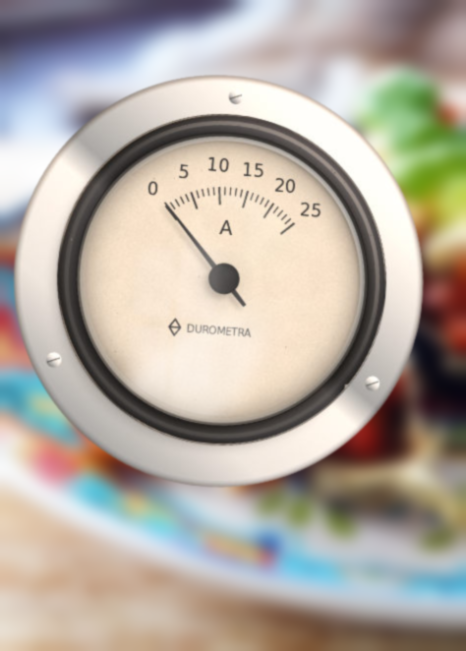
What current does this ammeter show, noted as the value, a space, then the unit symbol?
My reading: 0 A
